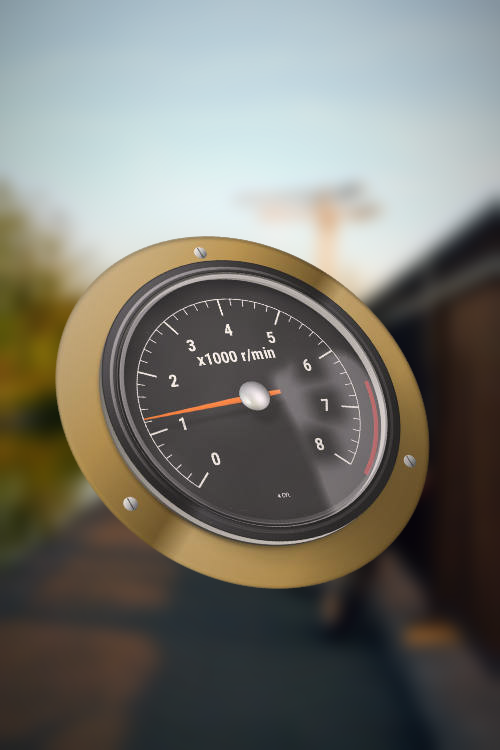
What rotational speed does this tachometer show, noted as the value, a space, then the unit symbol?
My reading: 1200 rpm
